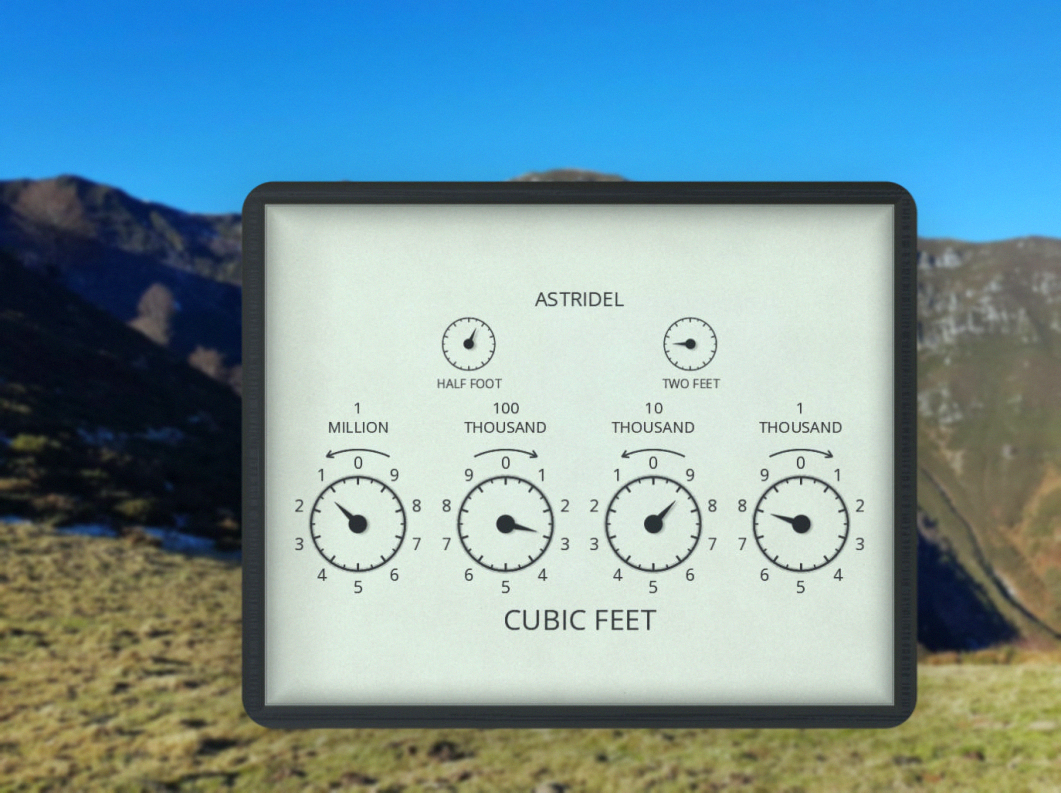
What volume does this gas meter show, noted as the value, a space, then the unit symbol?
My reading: 128800 ft³
